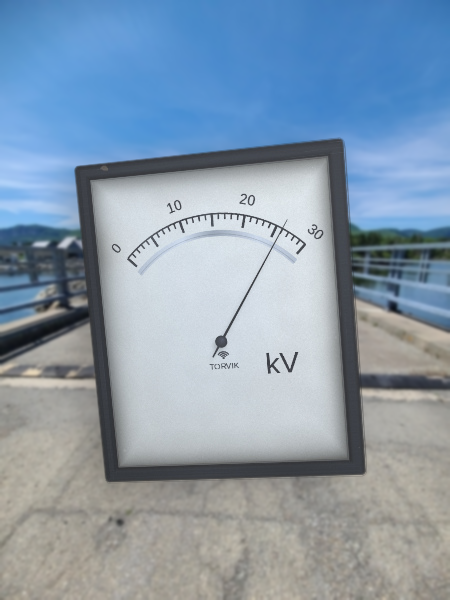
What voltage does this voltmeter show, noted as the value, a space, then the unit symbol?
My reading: 26 kV
